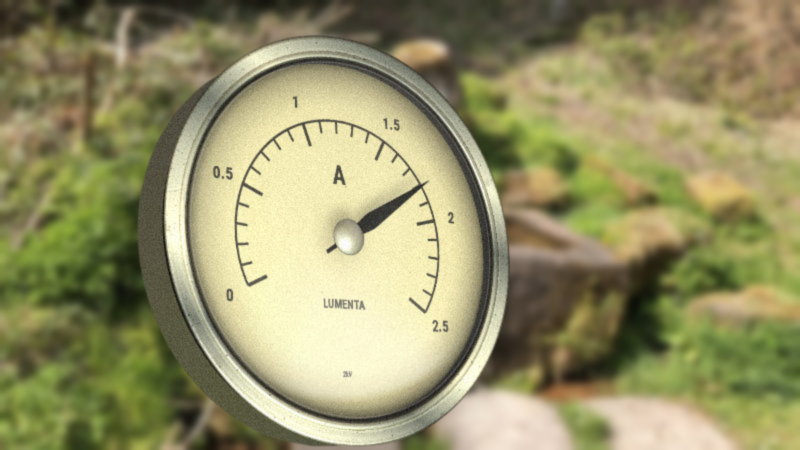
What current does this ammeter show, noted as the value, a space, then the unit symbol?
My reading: 1.8 A
